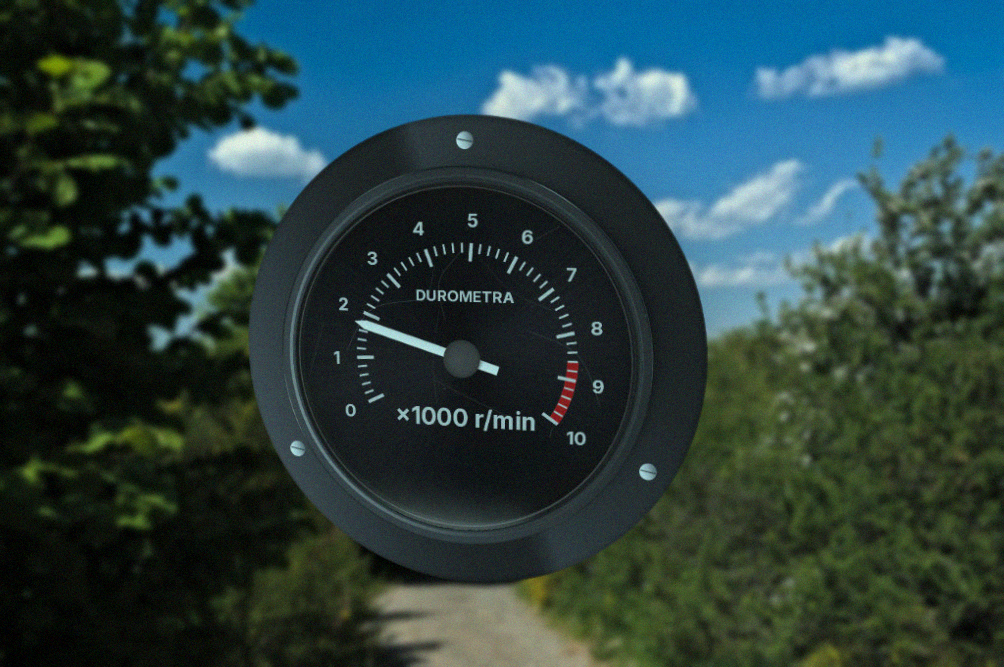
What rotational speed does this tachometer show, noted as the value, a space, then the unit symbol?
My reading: 1800 rpm
